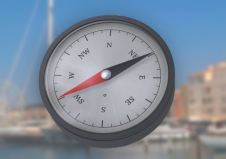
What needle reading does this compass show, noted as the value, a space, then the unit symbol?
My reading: 240 °
